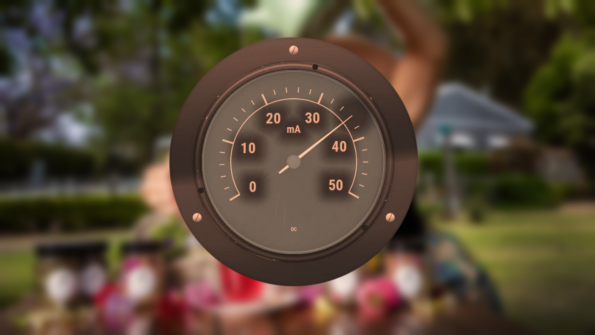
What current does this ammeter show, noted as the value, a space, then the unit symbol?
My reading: 36 mA
